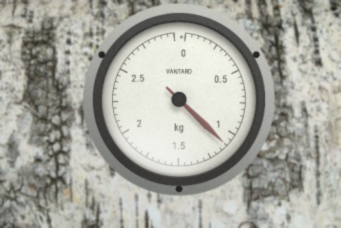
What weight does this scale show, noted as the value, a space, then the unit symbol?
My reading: 1.1 kg
